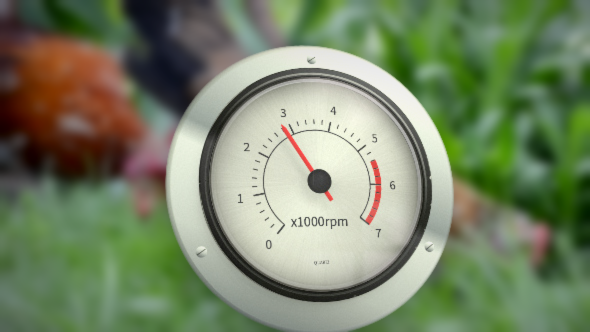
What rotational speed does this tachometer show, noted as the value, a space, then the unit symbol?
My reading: 2800 rpm
